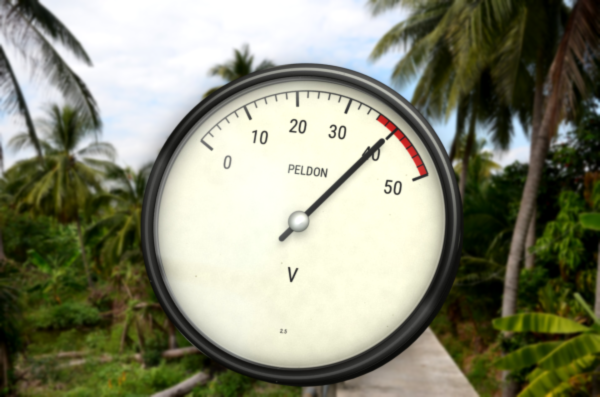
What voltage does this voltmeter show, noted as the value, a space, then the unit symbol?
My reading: 40 V
